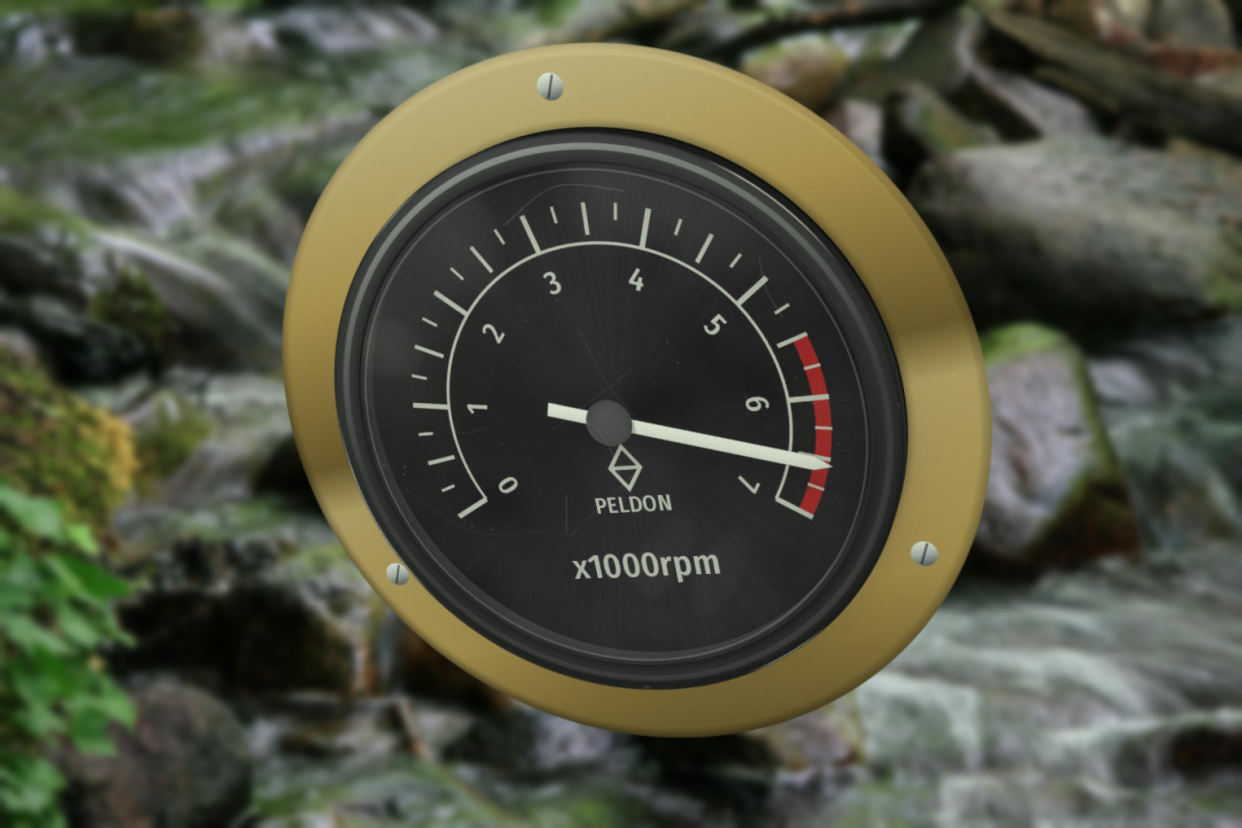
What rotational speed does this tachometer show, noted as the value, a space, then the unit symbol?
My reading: 6500 rpm
